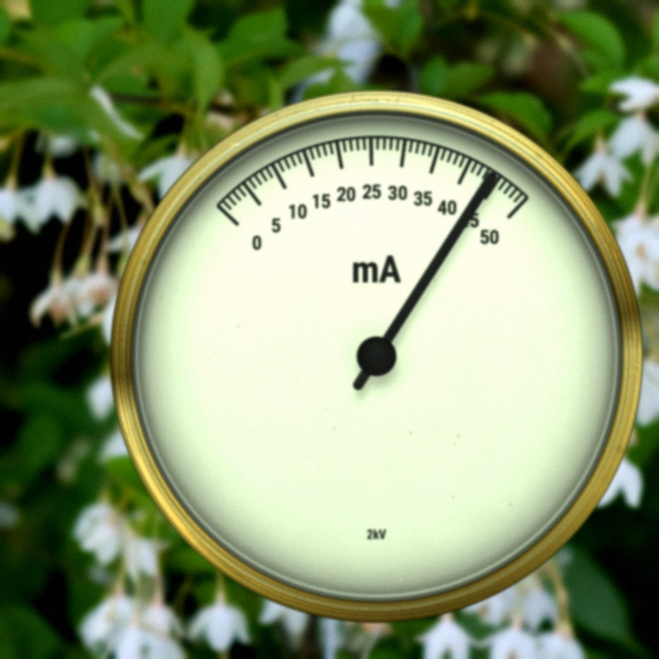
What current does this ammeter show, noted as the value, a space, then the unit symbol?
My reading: 44 mA
